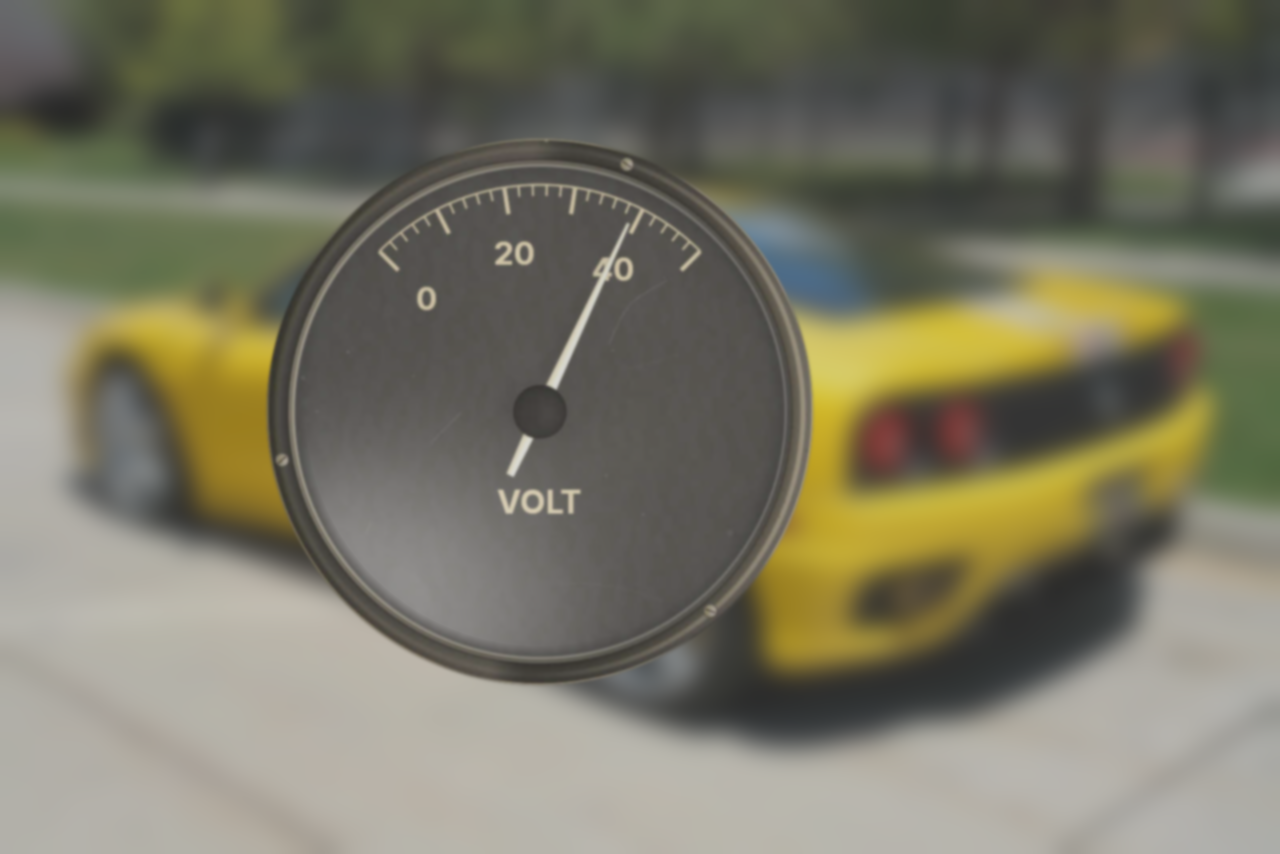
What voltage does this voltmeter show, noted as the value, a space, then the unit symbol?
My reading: 39 V
